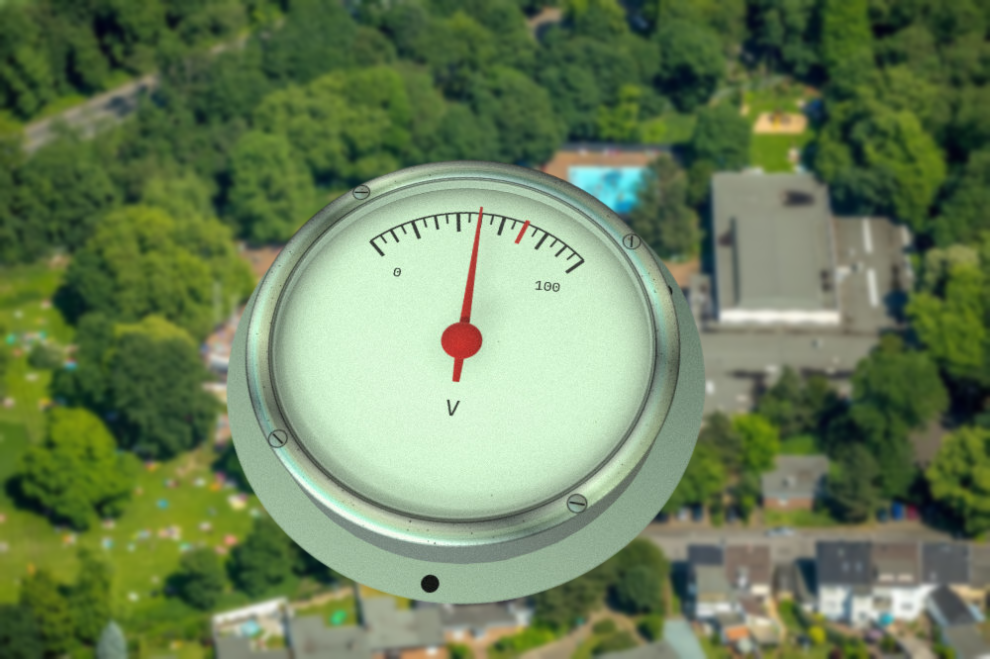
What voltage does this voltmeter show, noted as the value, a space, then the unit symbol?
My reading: 50 V
